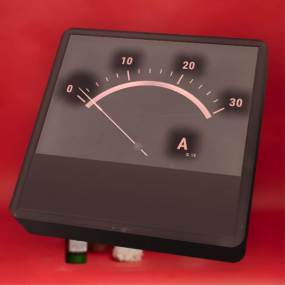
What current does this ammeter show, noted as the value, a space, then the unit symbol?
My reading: 1 A
